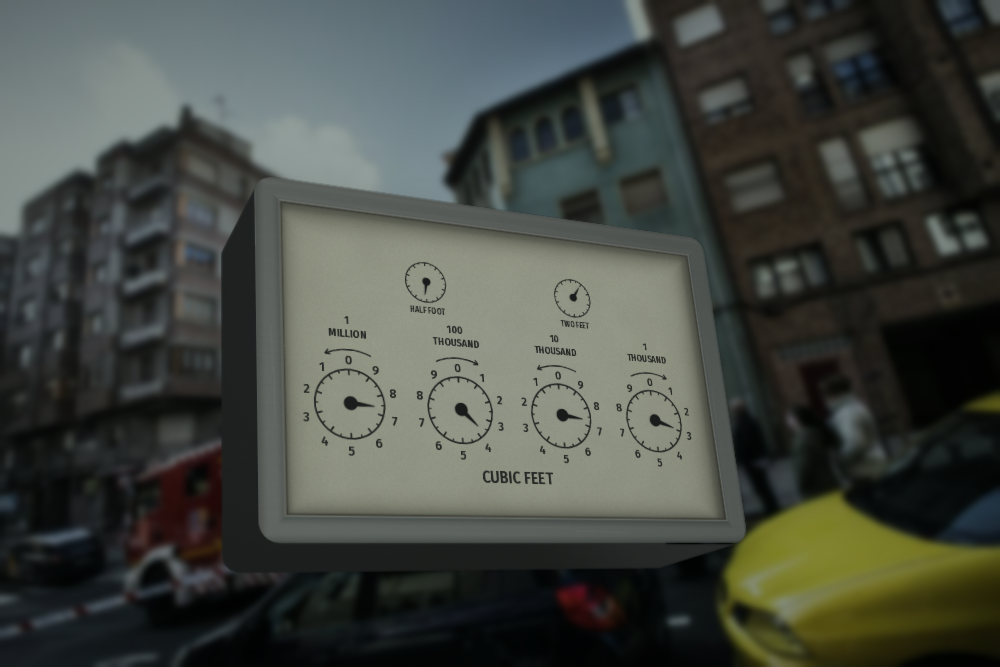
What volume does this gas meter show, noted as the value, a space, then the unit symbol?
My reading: 737300 ft³
